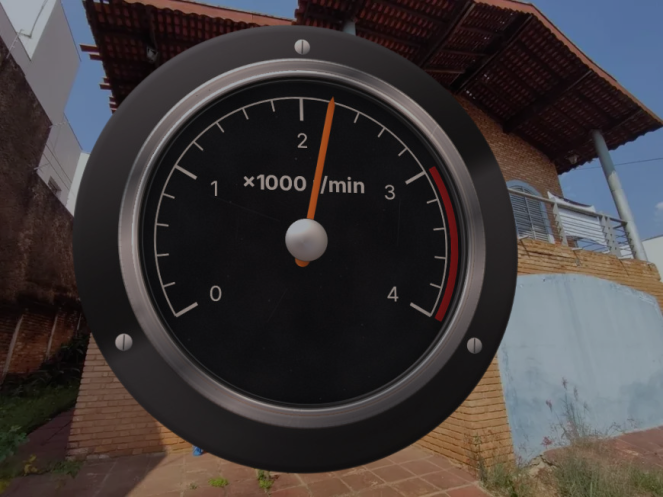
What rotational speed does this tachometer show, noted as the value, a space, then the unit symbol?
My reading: 2200 rpm
